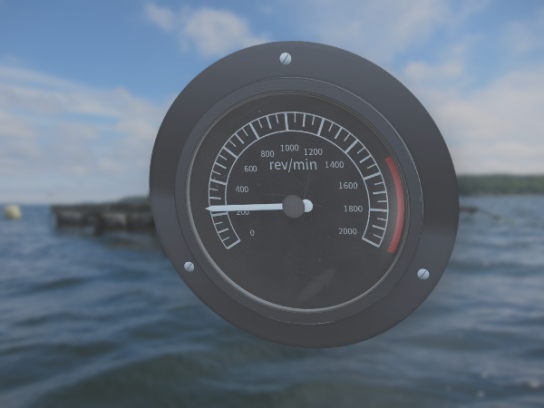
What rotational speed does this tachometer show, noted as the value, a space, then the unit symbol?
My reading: 250 rpm
